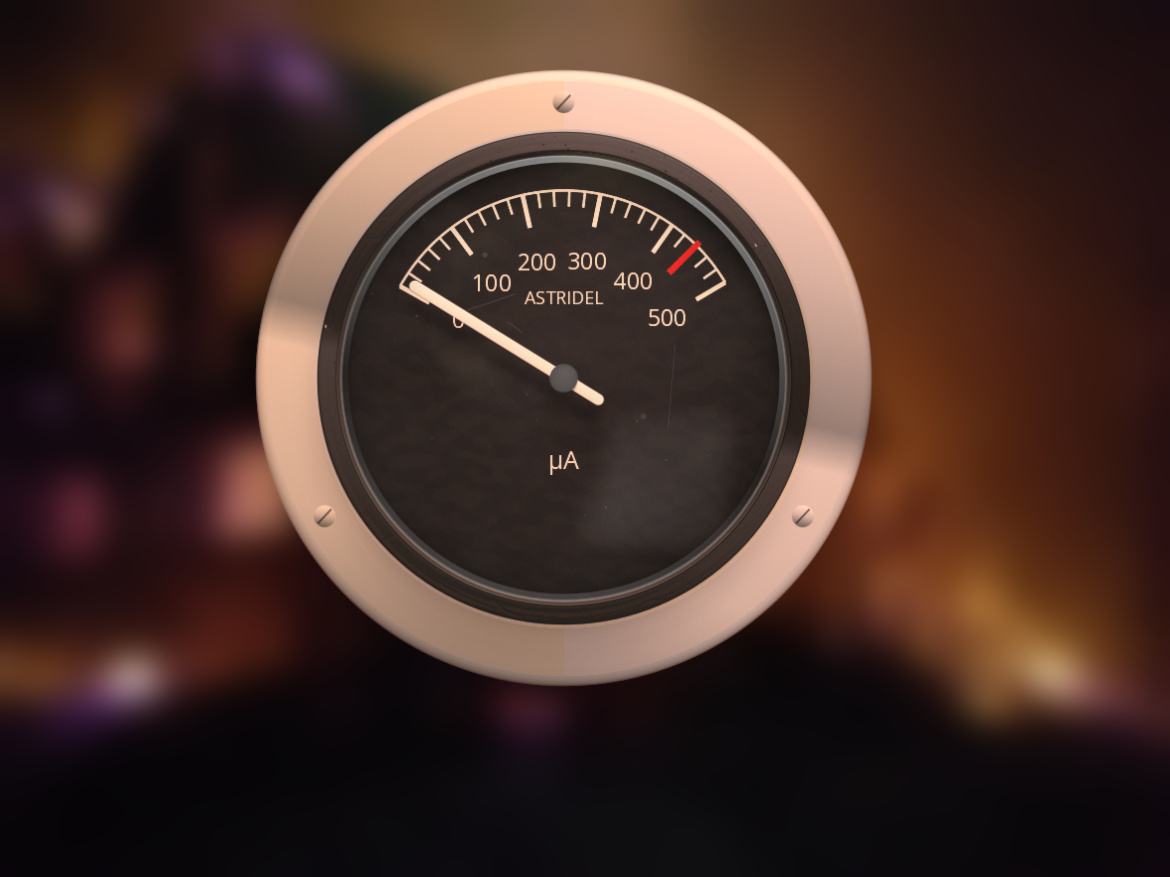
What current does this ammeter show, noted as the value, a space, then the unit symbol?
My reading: 10 µA
